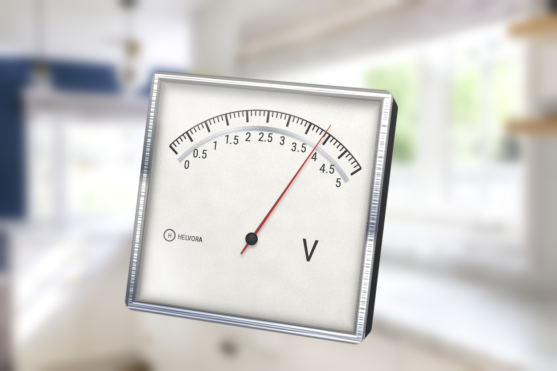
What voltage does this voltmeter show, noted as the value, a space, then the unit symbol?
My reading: 3.9 V
